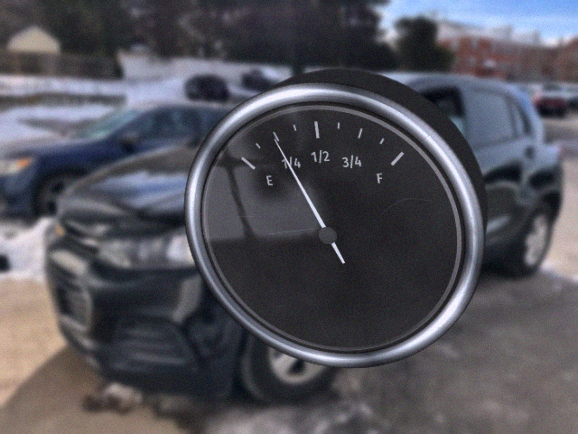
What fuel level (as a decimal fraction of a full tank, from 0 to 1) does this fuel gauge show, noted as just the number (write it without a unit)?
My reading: 0.25
